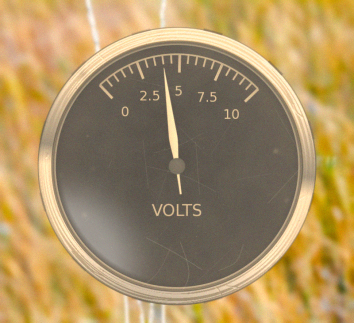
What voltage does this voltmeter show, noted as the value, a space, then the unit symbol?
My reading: 4 V
